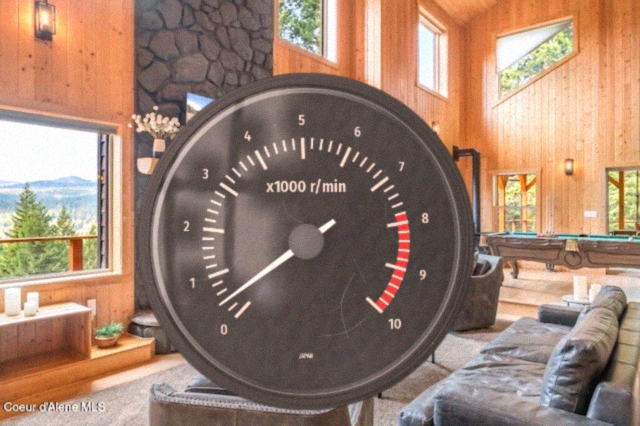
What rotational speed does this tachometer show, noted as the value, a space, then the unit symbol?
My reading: 400 rpm
